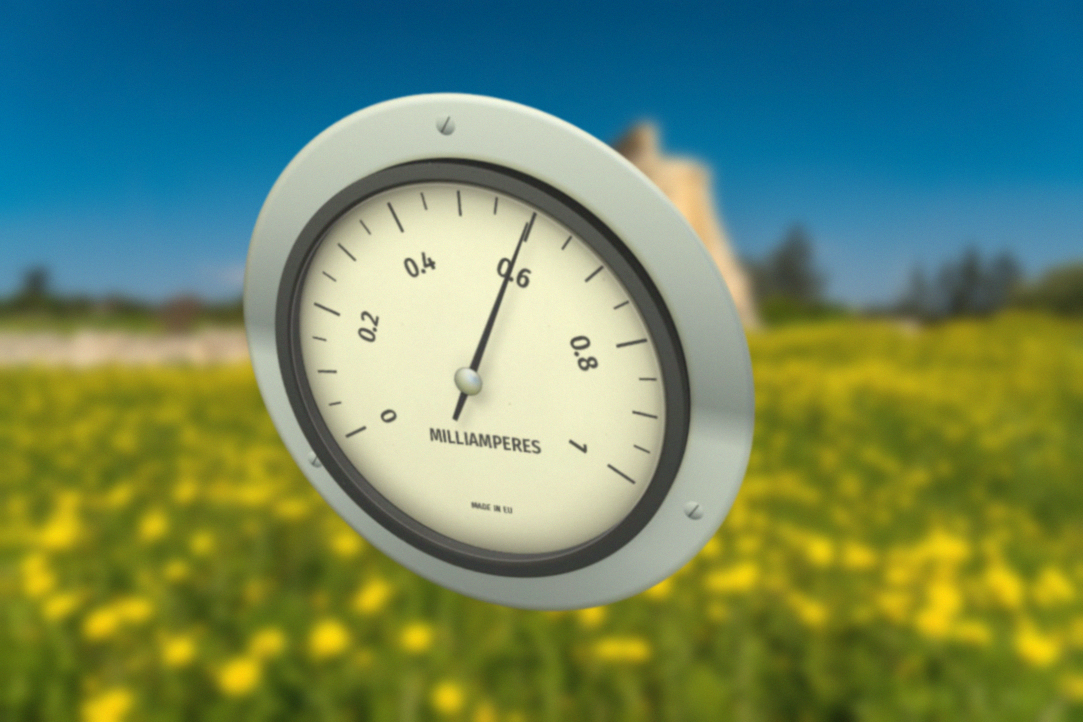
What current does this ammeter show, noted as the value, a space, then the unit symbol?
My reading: 0.6 mA
